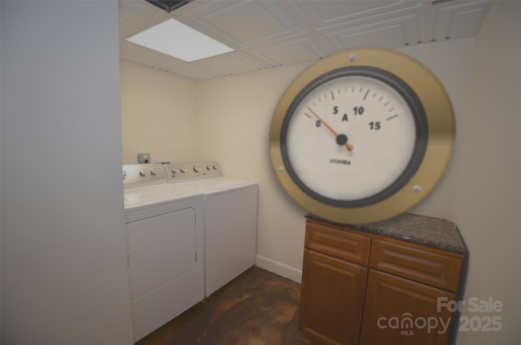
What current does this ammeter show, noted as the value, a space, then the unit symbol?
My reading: 1 A
